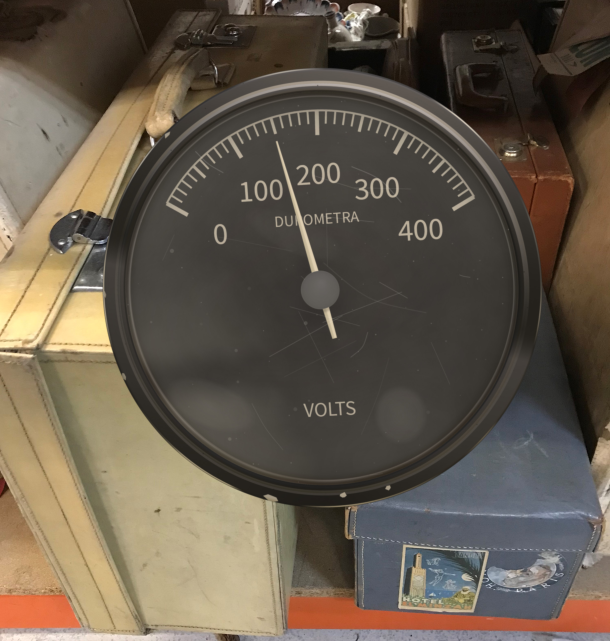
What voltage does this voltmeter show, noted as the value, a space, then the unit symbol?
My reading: 150 V
